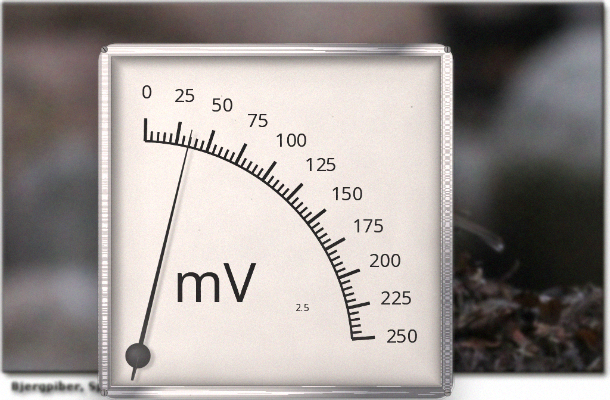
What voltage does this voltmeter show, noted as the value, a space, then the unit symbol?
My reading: 35 mV
